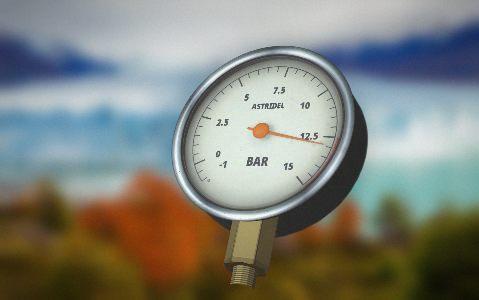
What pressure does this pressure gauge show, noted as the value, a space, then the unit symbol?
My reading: 13 bar
